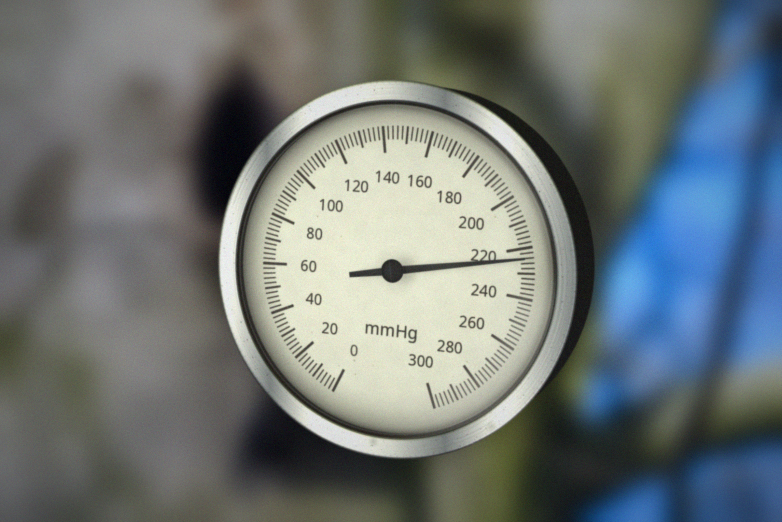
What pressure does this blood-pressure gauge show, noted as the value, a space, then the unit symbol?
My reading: 224 mmHg
